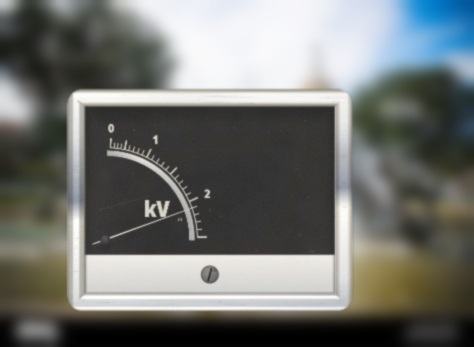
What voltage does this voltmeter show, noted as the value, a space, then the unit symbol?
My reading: 2.1 kV
